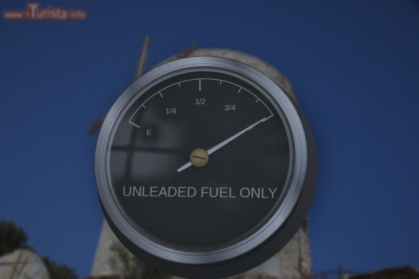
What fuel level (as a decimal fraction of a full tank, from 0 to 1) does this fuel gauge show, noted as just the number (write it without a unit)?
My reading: 1
